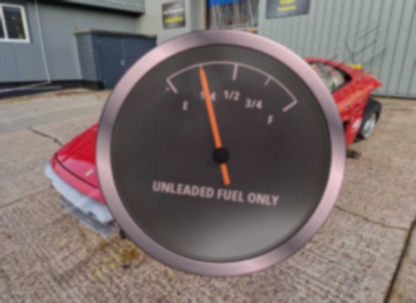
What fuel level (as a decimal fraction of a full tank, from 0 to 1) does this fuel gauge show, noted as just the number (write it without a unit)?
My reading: 0.25
